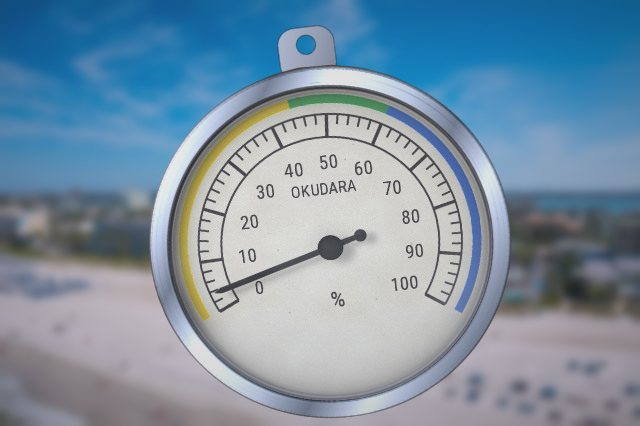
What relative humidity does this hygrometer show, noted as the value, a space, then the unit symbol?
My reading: 4 %
